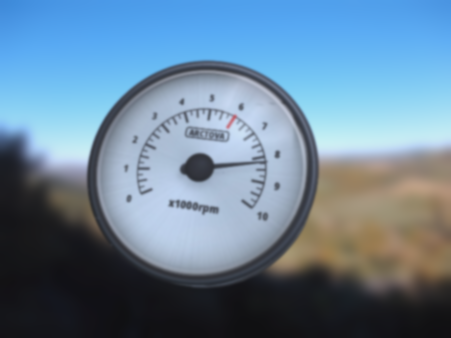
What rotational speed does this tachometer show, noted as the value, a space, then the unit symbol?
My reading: 8250 rpm
